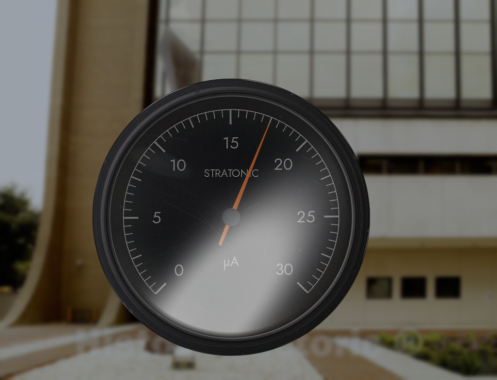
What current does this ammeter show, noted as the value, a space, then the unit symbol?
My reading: 17.5 µA
